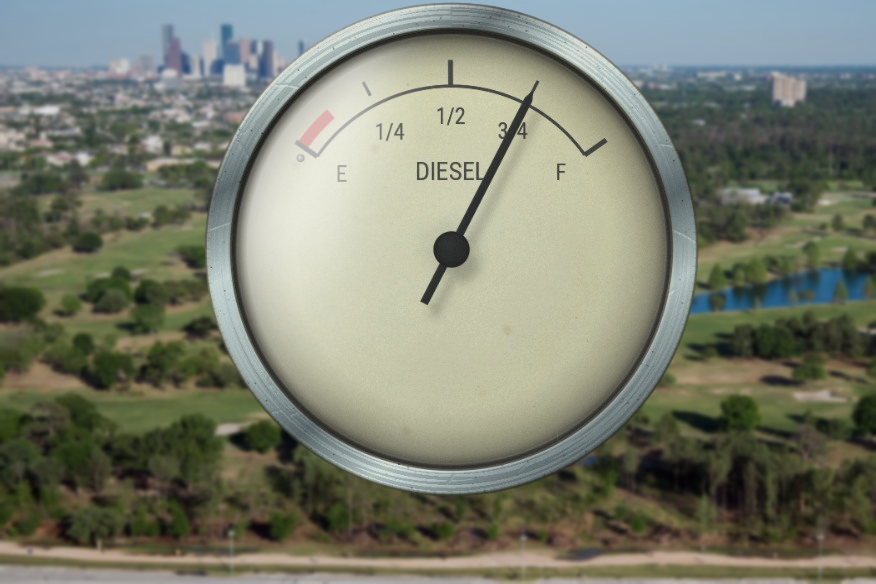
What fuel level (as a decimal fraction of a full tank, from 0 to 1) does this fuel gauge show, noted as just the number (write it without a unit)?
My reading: 0.75
